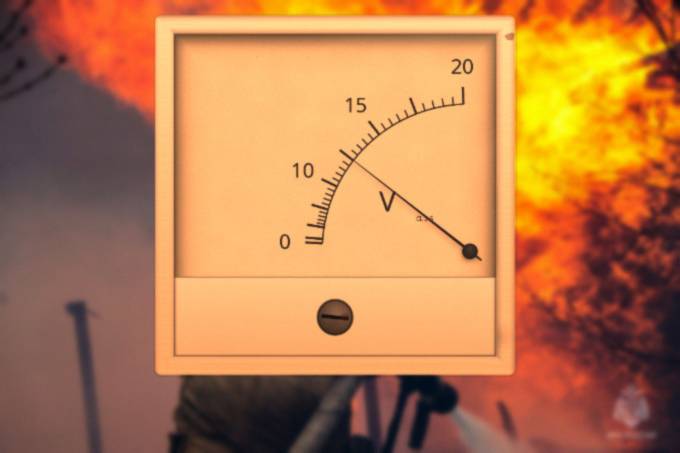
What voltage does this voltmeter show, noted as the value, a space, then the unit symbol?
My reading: 12.5 V
